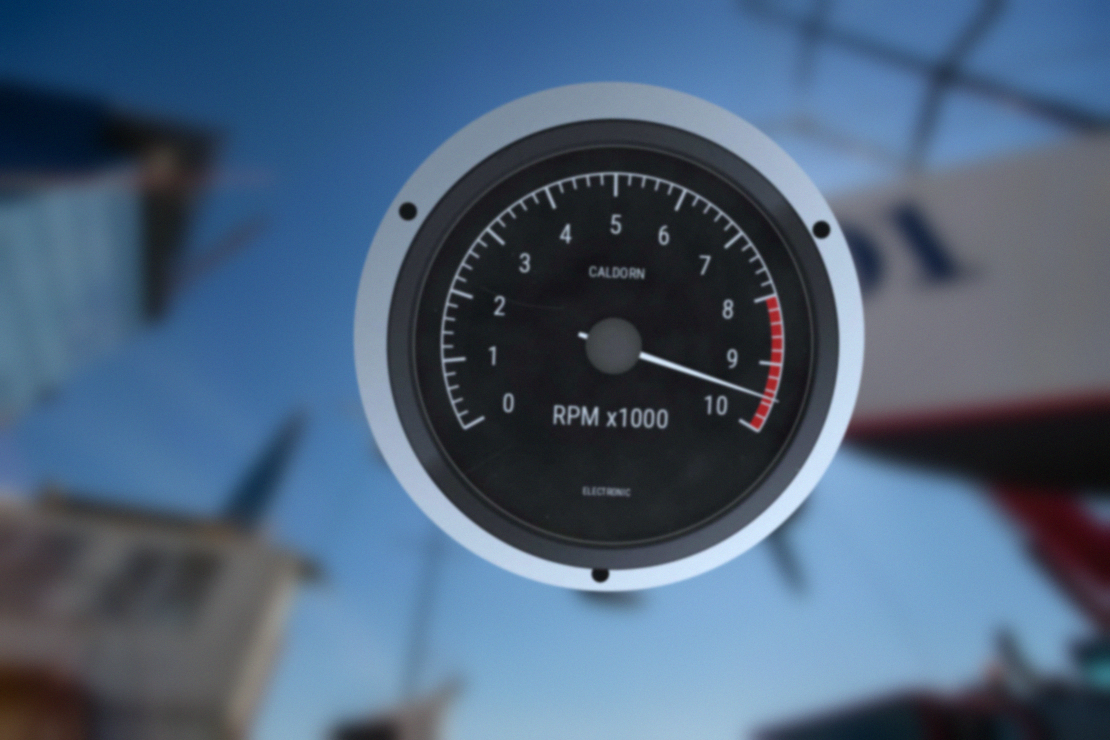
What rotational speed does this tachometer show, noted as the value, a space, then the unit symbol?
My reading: 9500 rpm
